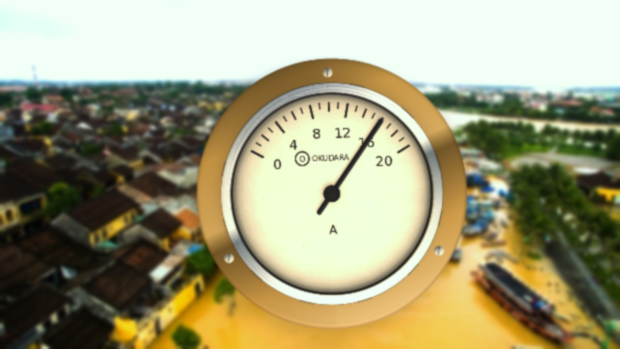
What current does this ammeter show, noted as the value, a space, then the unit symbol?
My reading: 16 A
